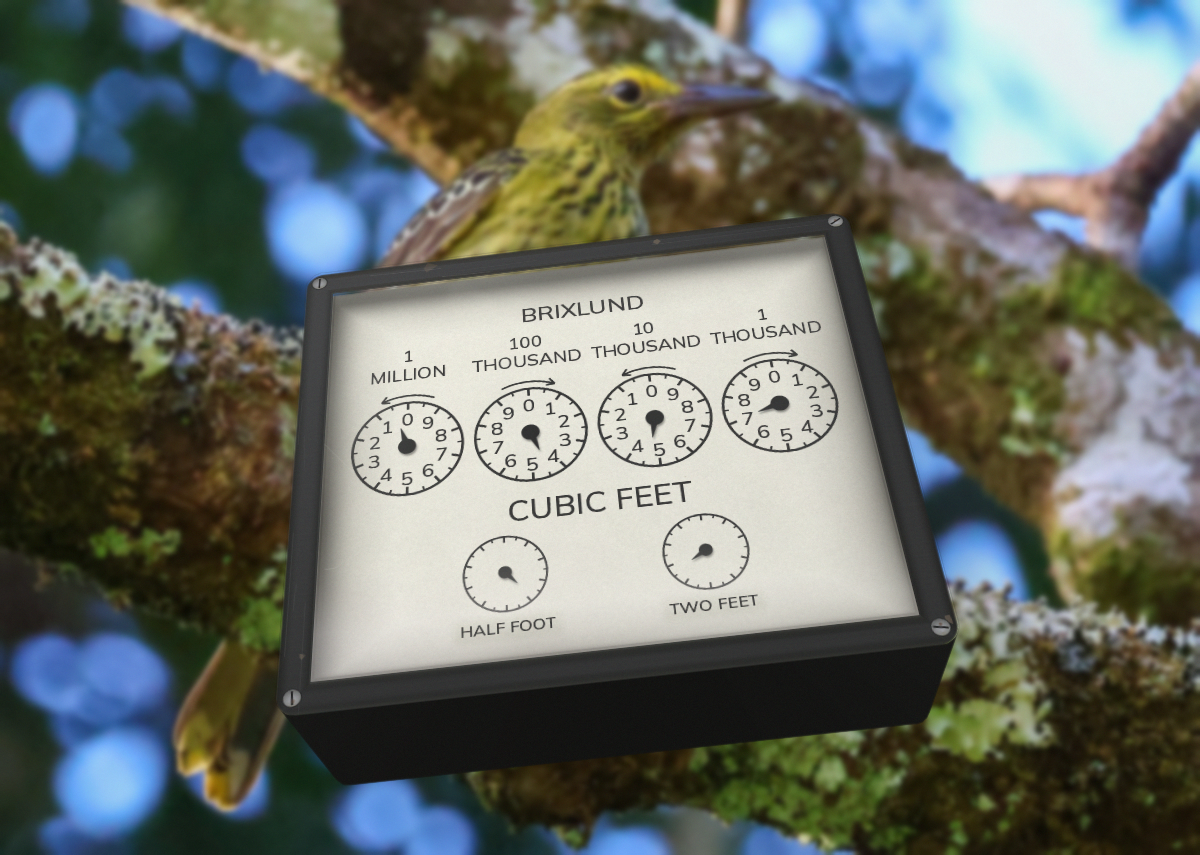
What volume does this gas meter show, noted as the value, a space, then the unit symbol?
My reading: 44700 ft³
